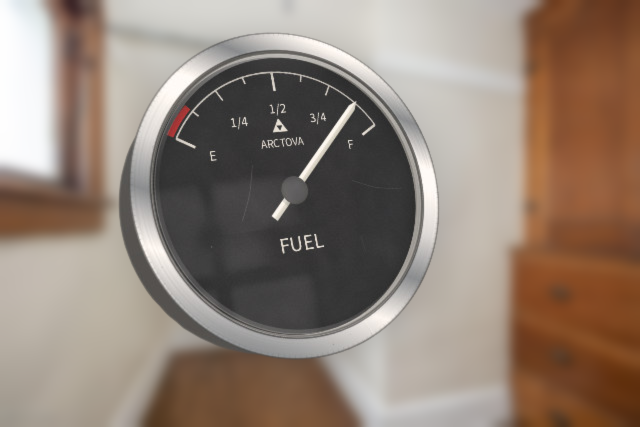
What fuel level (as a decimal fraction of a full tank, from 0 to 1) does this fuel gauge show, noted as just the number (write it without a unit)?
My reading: 0.875
